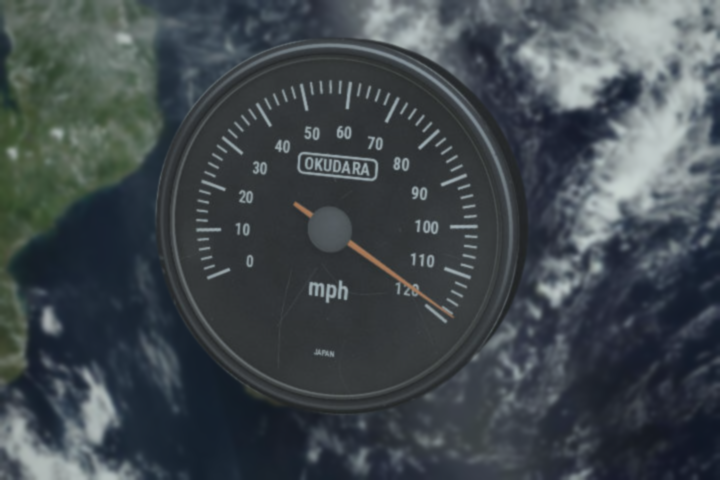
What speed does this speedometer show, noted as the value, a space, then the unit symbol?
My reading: 118 mph
